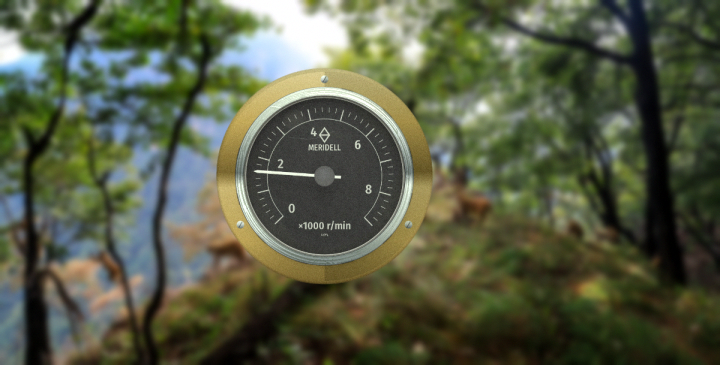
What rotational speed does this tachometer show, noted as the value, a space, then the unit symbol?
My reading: 1600 rpm
